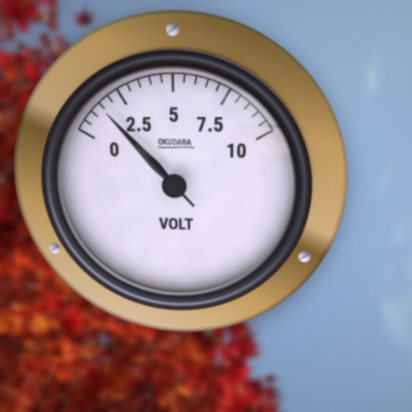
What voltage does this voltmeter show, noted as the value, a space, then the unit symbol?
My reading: 1.5 V
